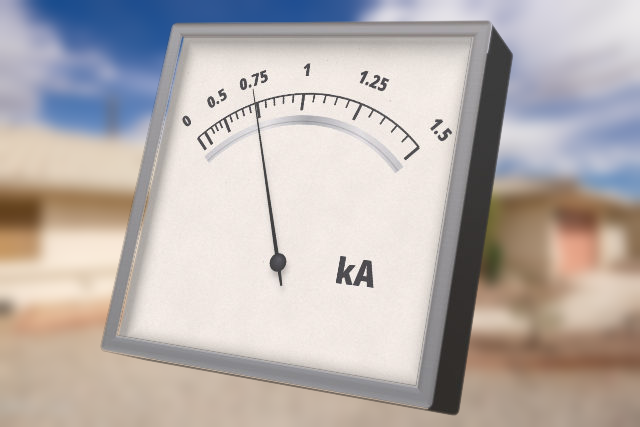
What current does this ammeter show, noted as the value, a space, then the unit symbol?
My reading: 0.75 kA
